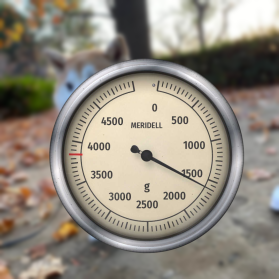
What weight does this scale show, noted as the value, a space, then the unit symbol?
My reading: 1600 g
